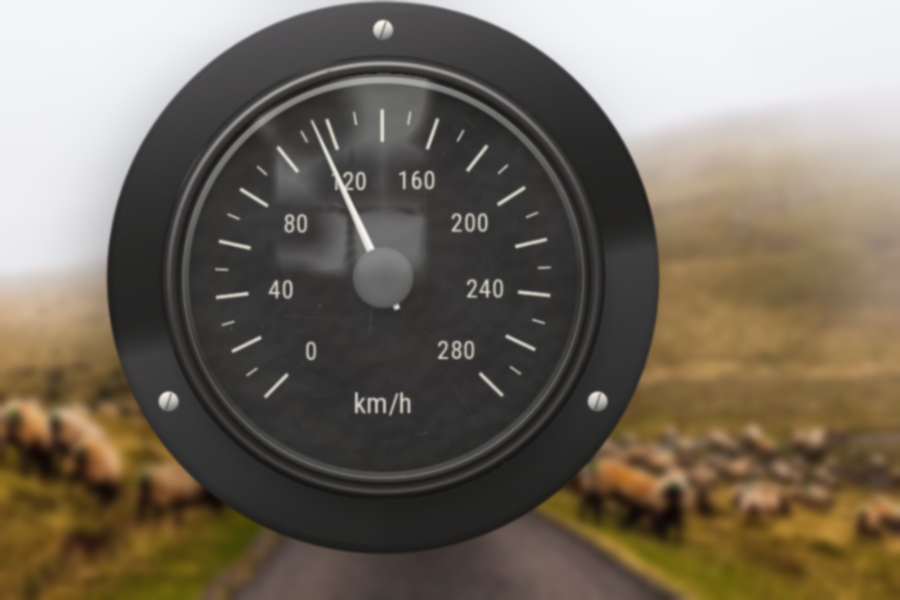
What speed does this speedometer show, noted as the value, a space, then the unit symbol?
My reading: 115 km/h
